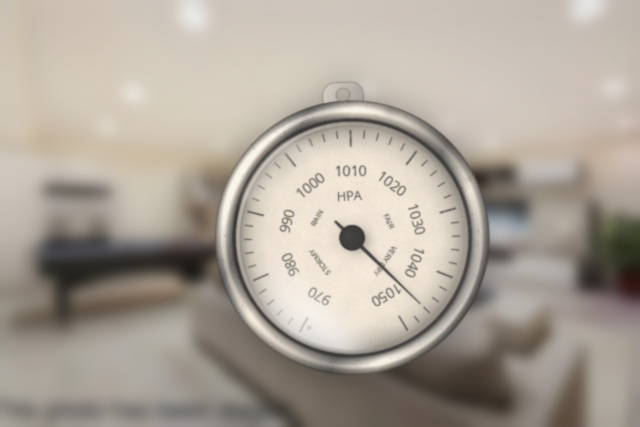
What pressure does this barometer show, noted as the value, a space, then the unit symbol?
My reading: 1046 hPa
